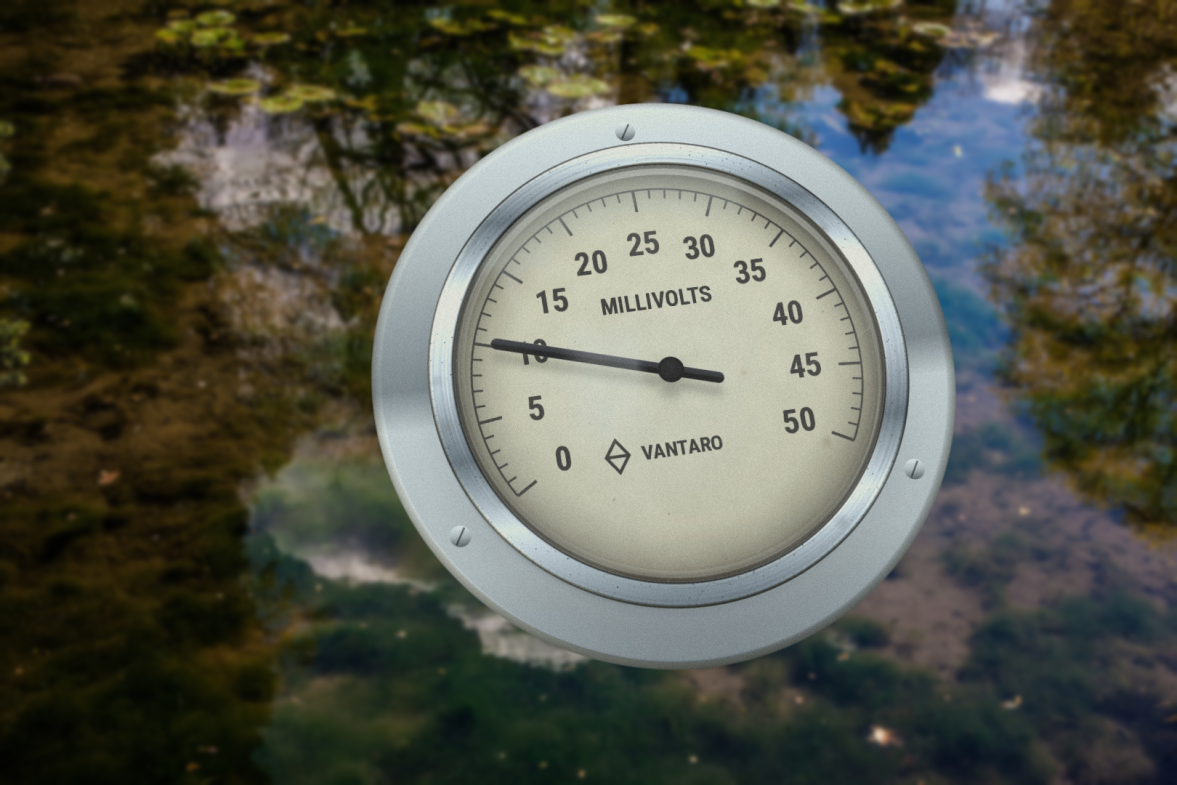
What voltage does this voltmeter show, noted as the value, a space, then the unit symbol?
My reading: 10 mV
